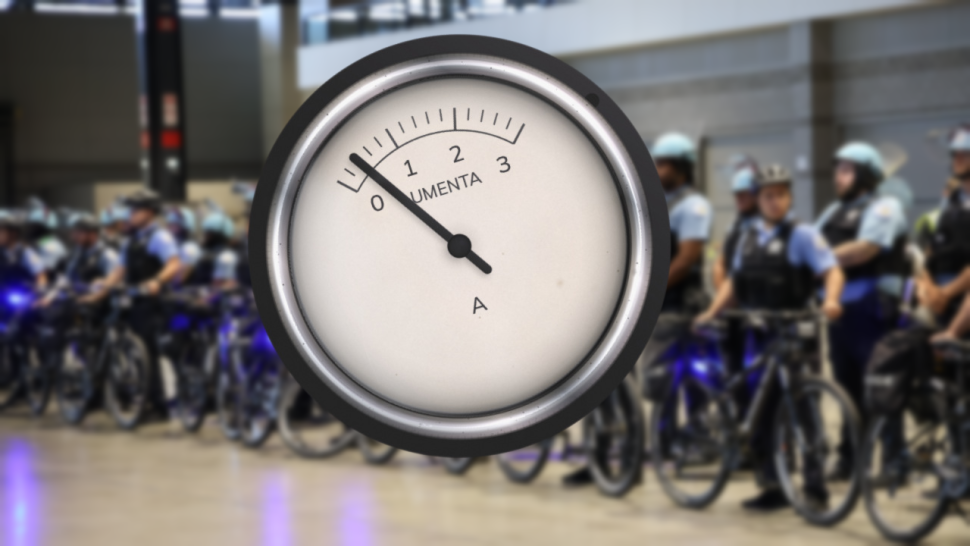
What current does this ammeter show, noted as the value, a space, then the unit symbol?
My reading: 0.4 A
